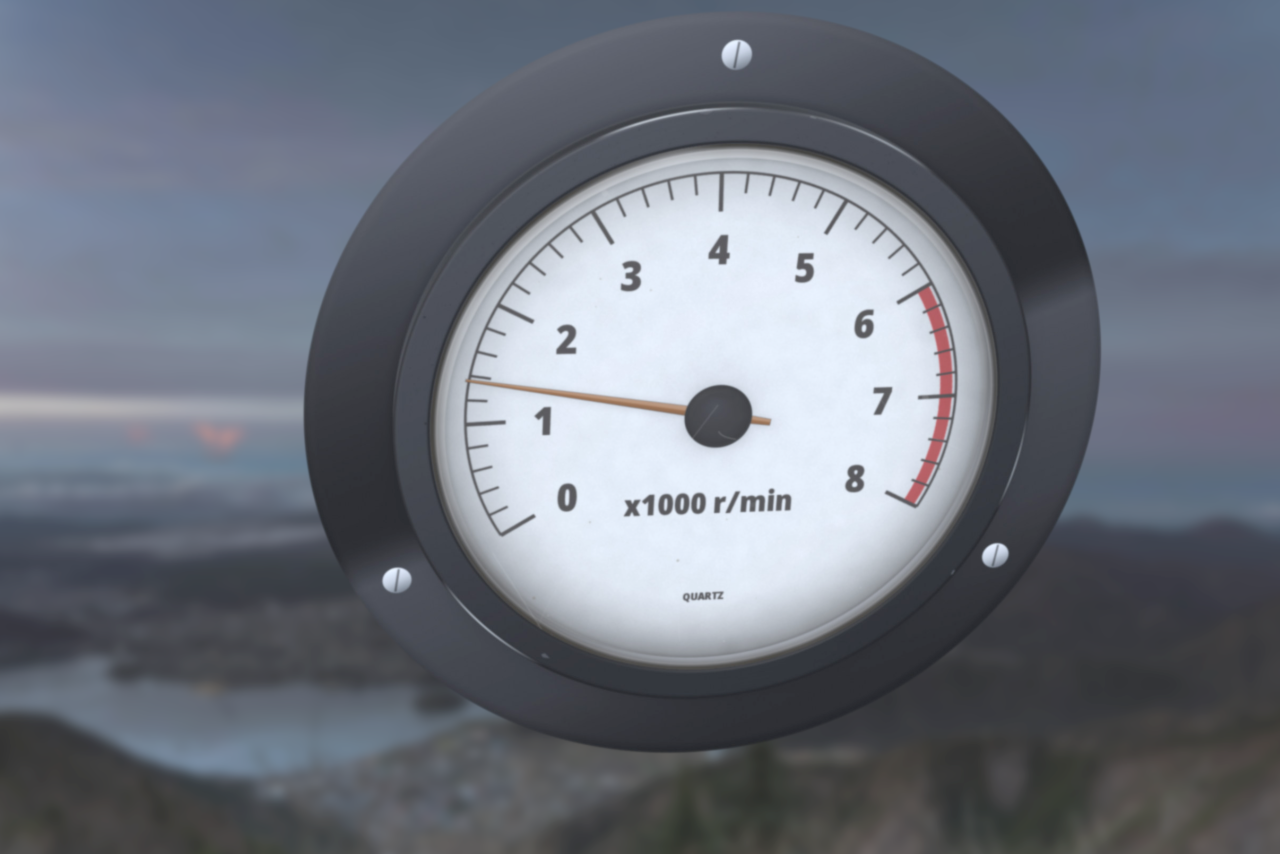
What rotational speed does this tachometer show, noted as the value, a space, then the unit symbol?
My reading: 1400 rpm
